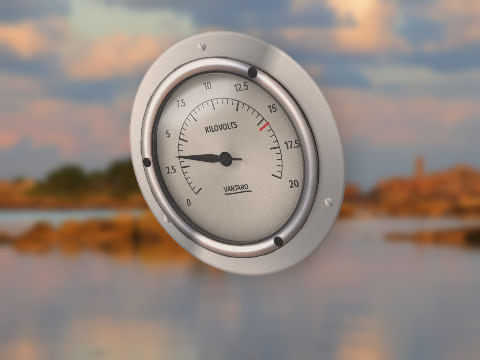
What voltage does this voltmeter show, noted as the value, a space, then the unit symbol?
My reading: 3.5 kV
